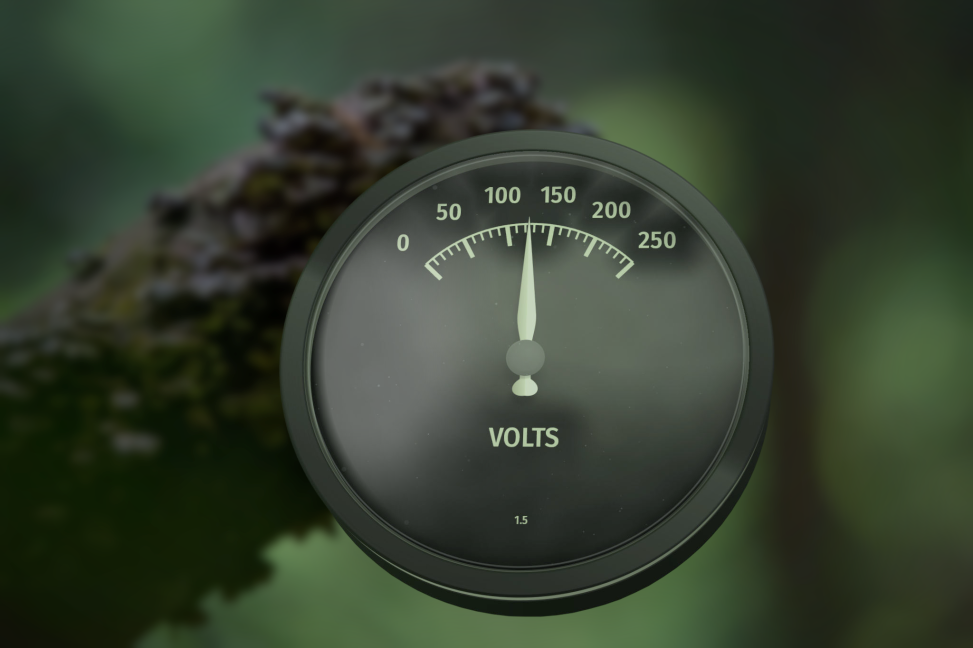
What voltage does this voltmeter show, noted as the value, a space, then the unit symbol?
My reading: 125 V
